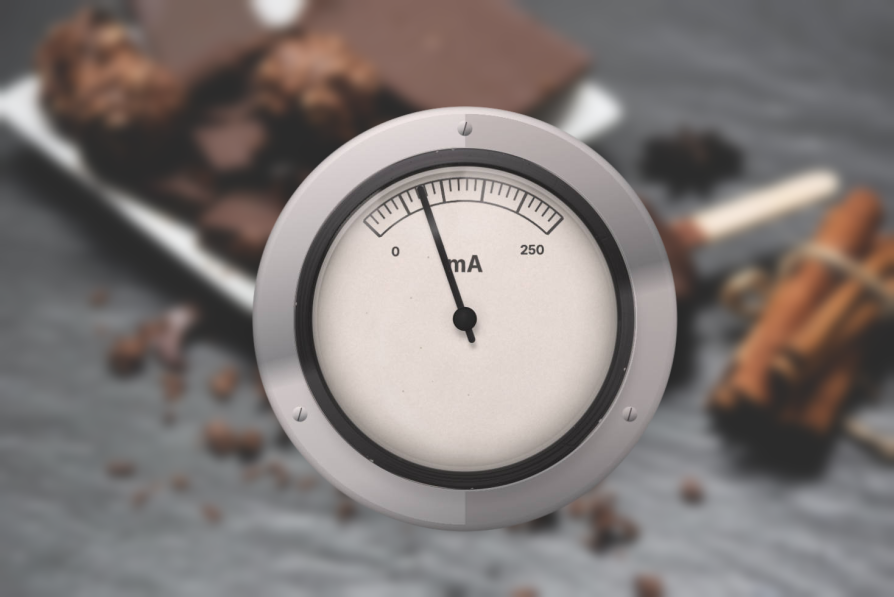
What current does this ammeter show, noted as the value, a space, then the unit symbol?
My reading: 75 mA
